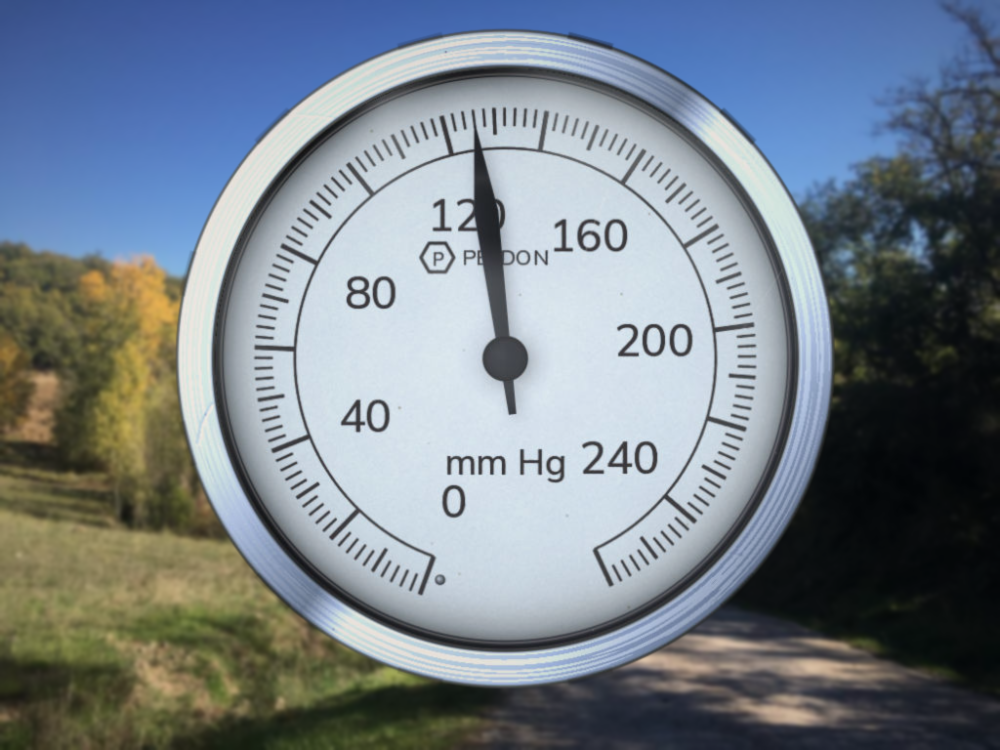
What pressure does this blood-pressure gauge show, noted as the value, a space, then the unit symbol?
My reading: 126 mmHg
